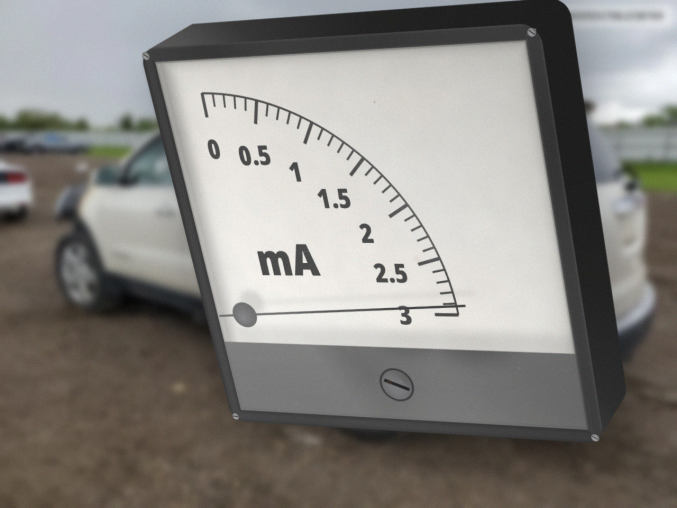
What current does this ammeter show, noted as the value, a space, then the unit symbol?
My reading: 2.9 mA
